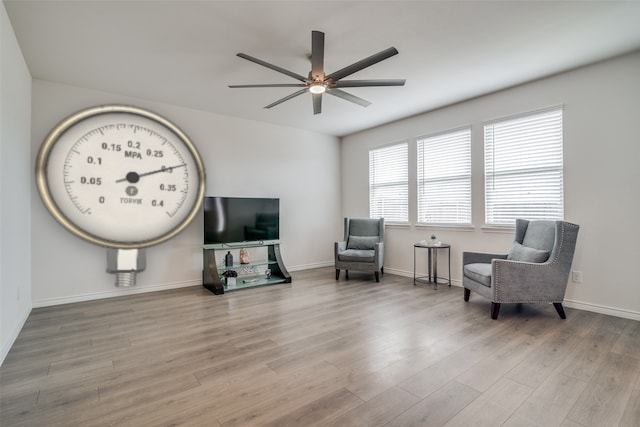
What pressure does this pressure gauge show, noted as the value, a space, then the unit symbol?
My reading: 0.3 MPa
